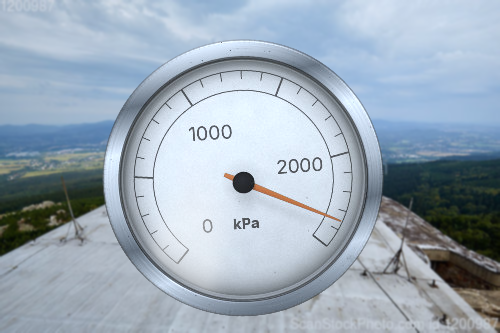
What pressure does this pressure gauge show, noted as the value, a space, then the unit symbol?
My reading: 2350 kPa
